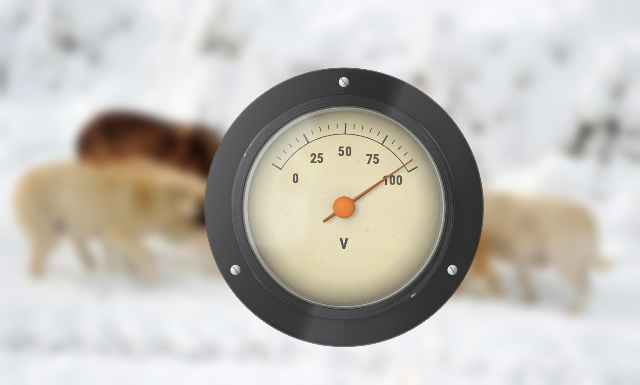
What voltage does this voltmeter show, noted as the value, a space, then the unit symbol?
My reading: 95 V
